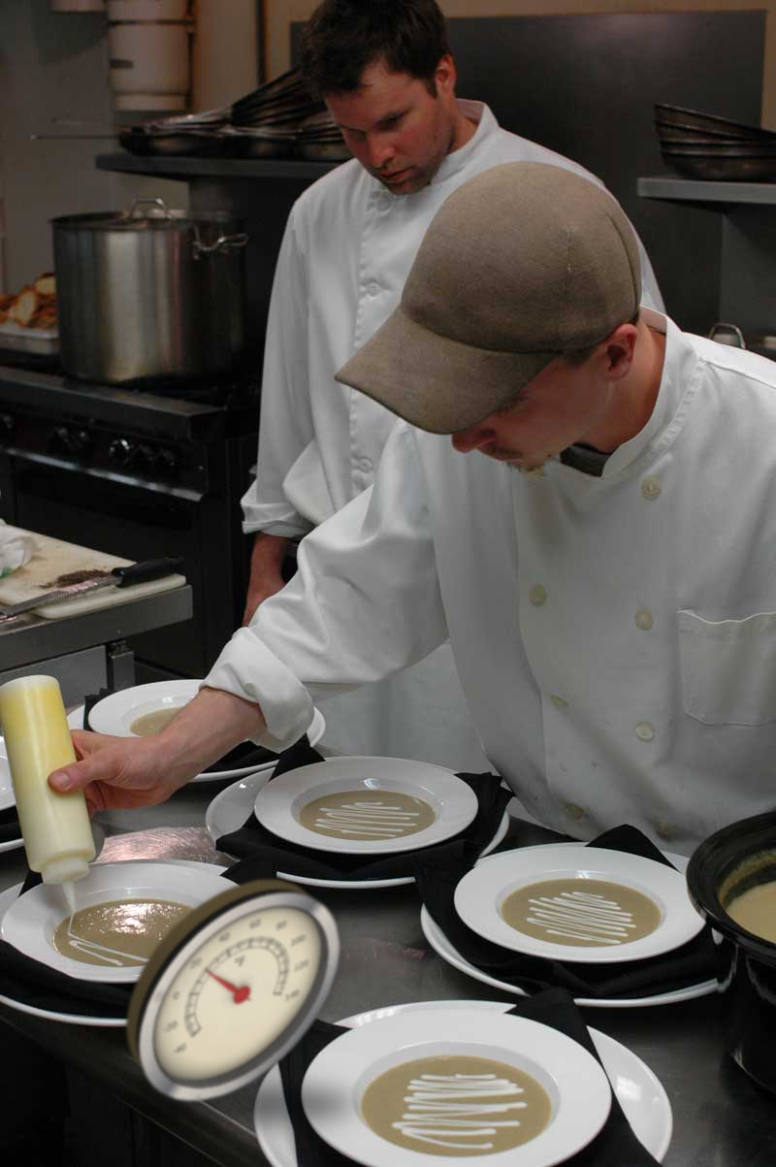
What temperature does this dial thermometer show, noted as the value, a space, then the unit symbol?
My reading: 20 °F
